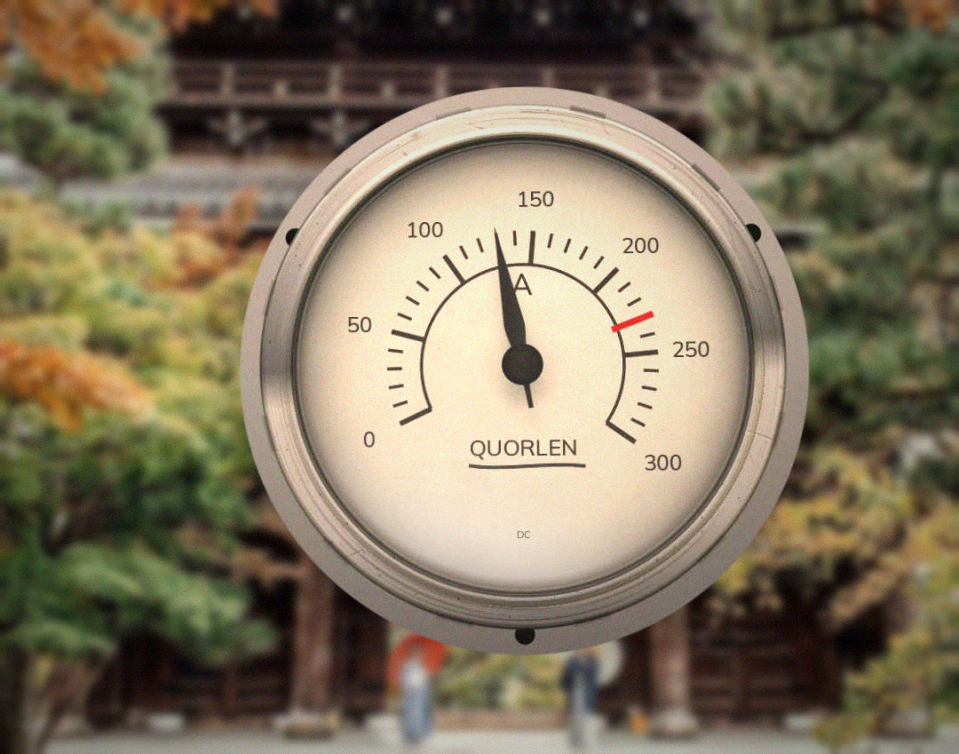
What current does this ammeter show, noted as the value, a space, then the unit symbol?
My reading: 130 A
